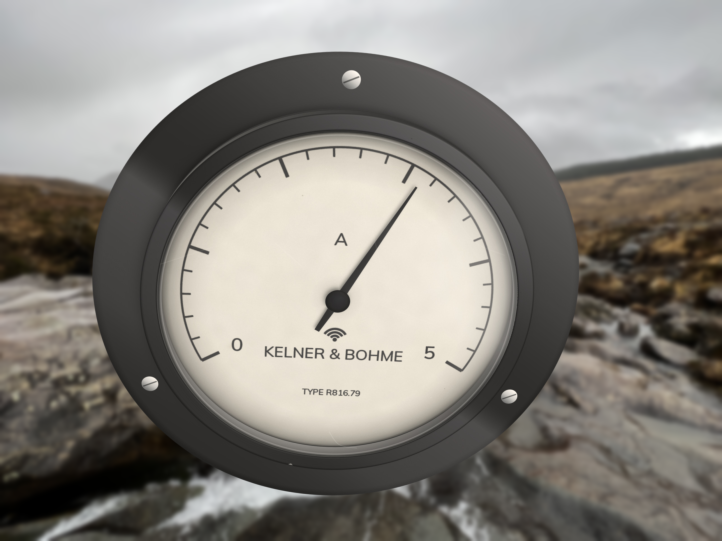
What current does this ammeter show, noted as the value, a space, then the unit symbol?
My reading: 3.1 A
